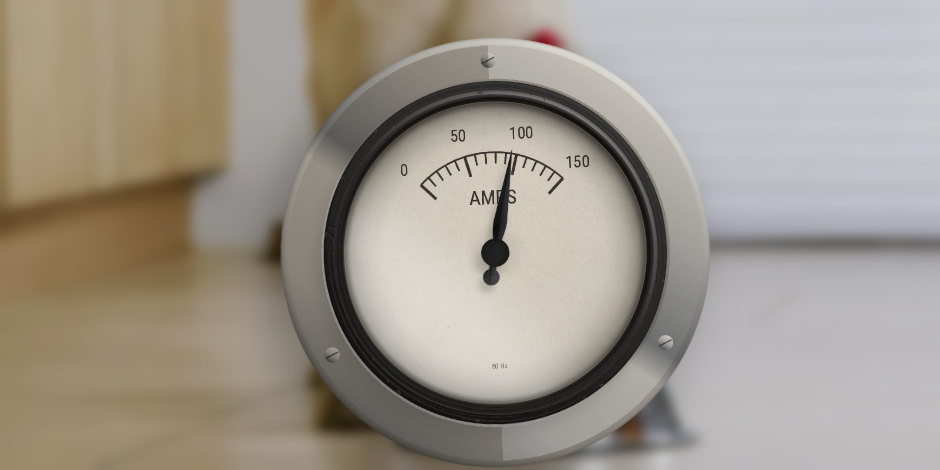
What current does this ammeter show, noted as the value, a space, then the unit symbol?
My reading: 95 A
